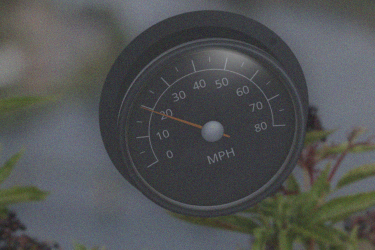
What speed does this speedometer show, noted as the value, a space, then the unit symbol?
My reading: 20 mph
